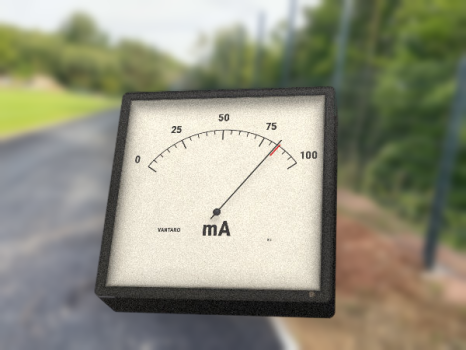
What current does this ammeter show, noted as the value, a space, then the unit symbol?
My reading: 85 mA
